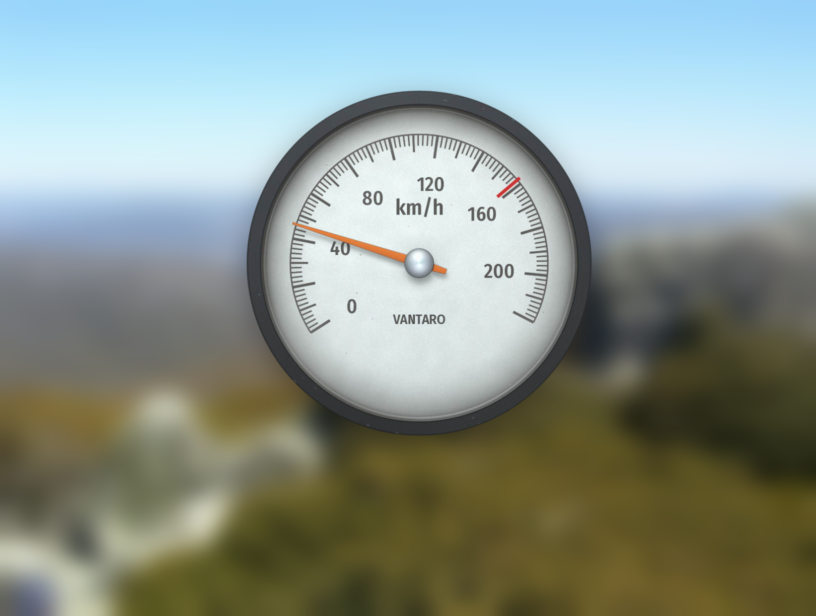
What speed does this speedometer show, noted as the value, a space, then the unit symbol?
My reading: 46 km/h
